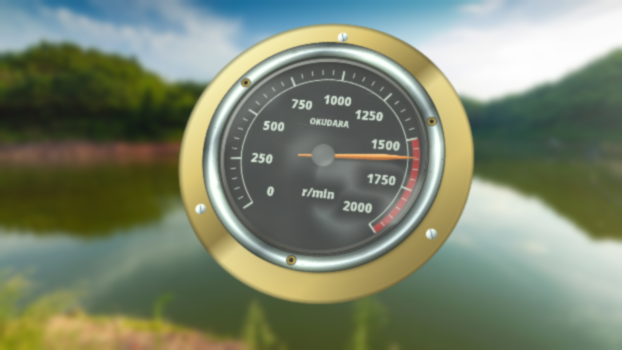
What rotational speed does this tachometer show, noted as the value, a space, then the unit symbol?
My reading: 1600 rpm
